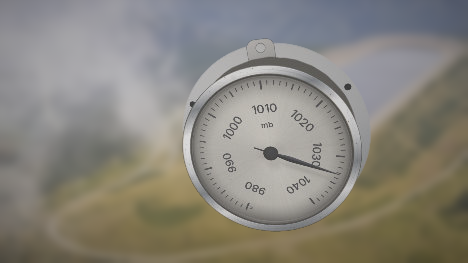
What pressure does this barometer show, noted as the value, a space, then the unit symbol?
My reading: 1033 mbar
